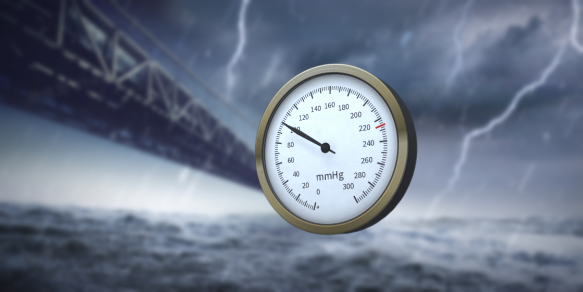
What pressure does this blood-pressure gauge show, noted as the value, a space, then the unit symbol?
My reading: 100 mmHg
